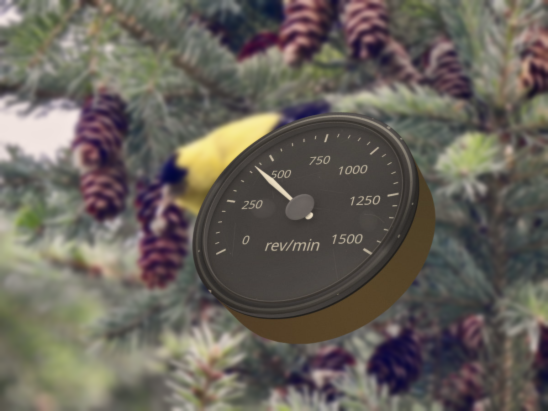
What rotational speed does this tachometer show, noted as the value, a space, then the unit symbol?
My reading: 425 rpm
